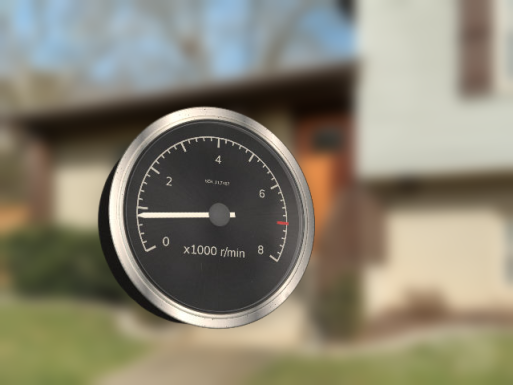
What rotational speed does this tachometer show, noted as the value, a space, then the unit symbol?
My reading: 800 rpm
